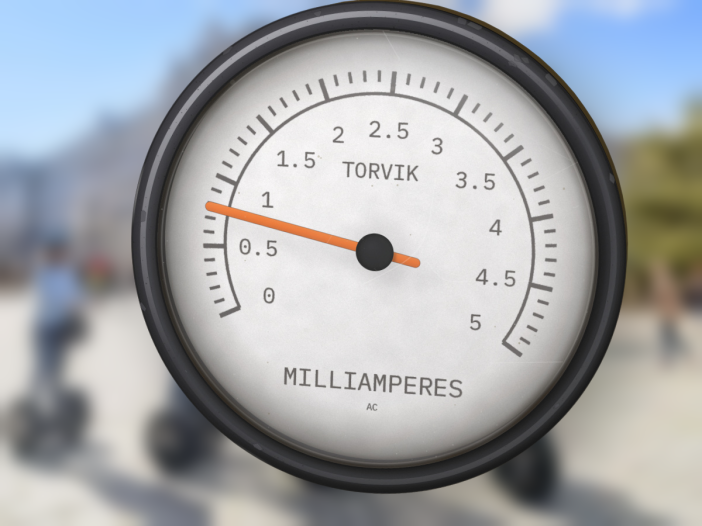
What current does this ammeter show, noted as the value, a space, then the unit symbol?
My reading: 0.8 mA
